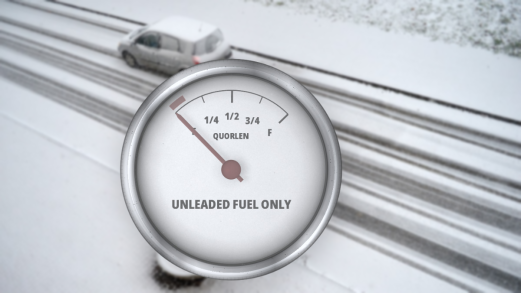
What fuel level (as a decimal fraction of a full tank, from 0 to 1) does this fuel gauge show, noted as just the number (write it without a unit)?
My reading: 0
